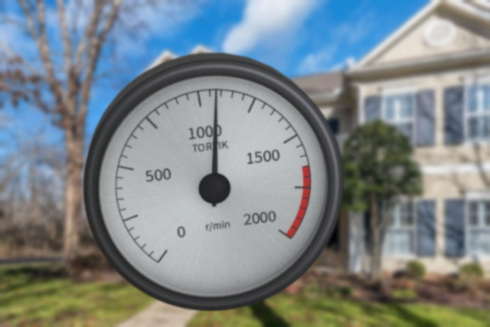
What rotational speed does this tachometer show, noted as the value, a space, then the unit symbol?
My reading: 1075 rpm
